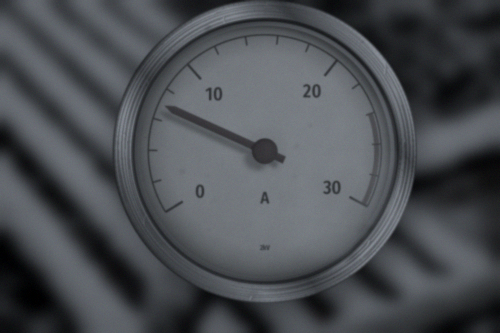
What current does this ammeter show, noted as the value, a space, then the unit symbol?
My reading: 7 A
